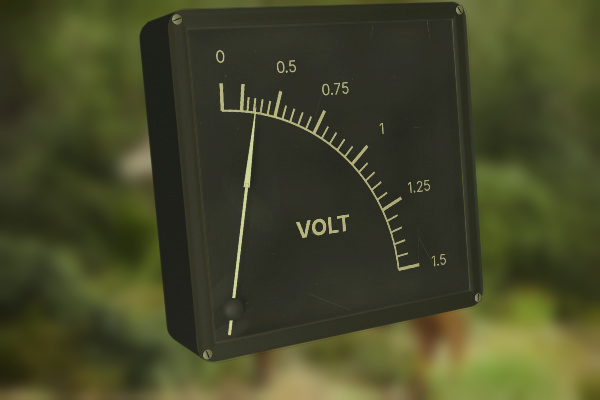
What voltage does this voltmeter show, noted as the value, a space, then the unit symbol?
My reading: 0.35 V
